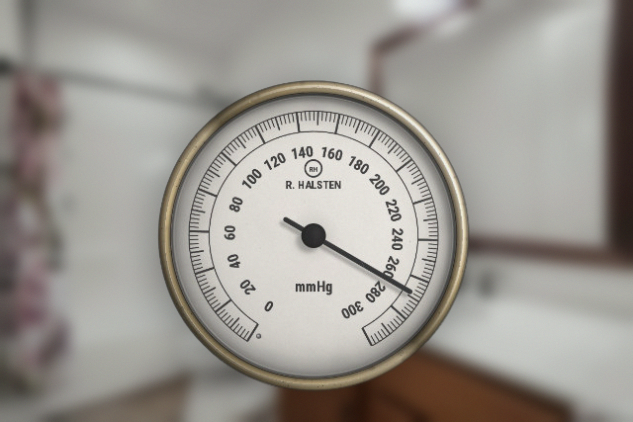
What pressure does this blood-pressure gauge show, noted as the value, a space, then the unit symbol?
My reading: 268 mmHg
